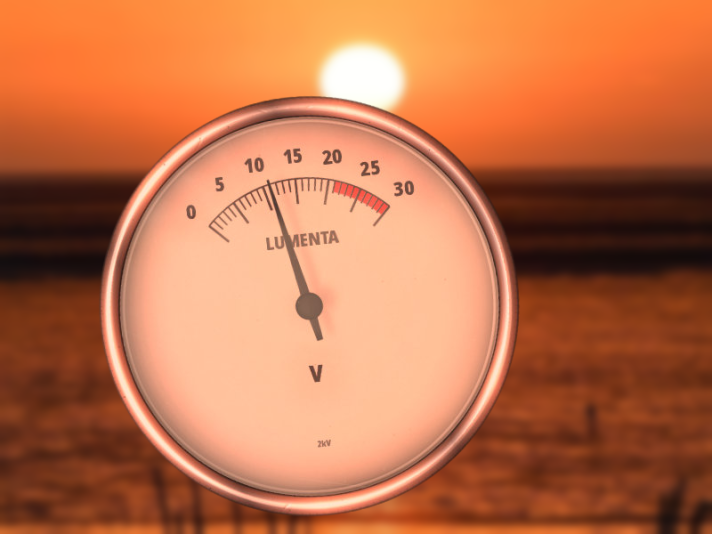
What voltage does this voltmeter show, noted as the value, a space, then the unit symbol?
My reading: 11 V
